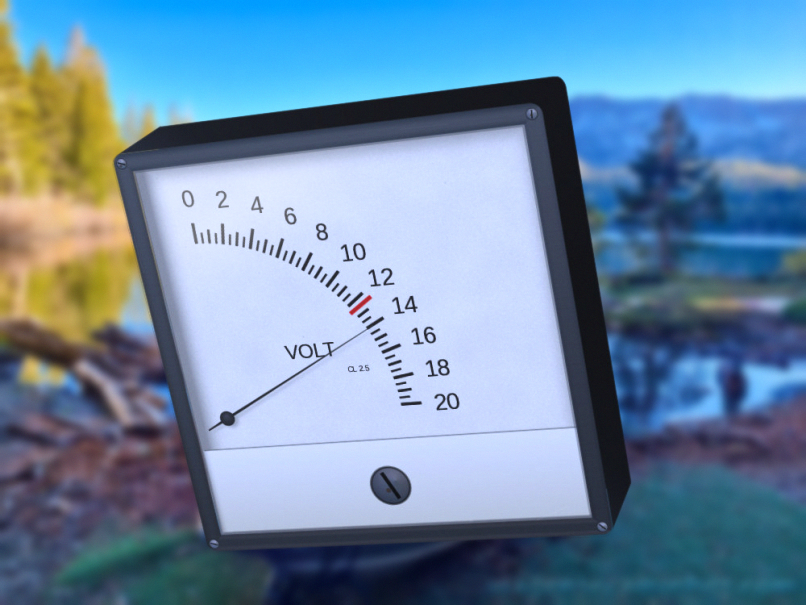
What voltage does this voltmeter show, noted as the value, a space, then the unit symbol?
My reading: 14 V
